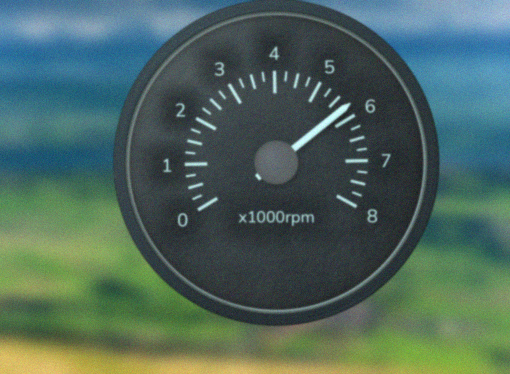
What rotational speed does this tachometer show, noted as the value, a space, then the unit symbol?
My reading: 5750 rpm
